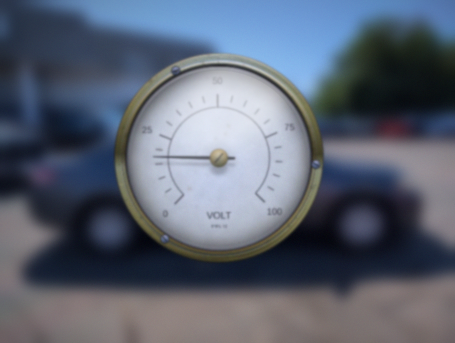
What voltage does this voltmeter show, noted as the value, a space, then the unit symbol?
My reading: 17.5 V
